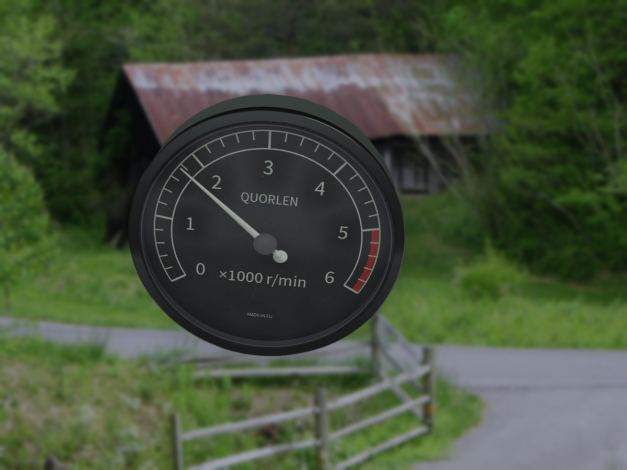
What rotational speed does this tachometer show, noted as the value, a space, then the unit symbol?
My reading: 1800 rpm
